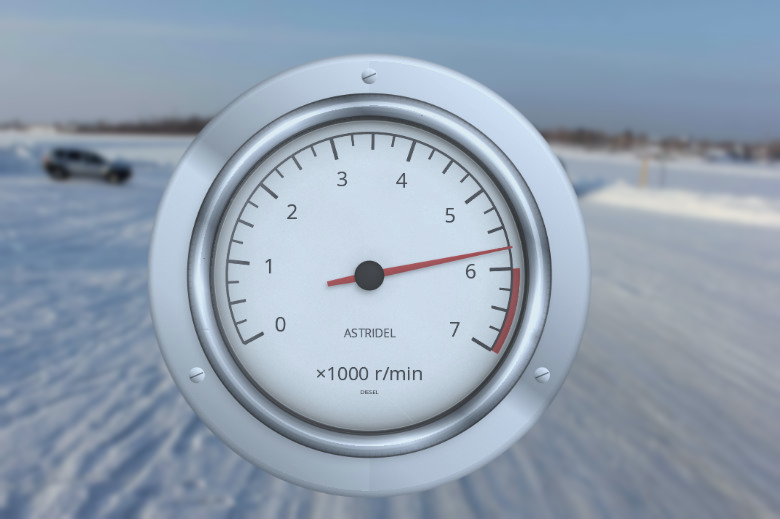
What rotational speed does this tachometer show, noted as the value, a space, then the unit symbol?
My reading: 5750 rpm
